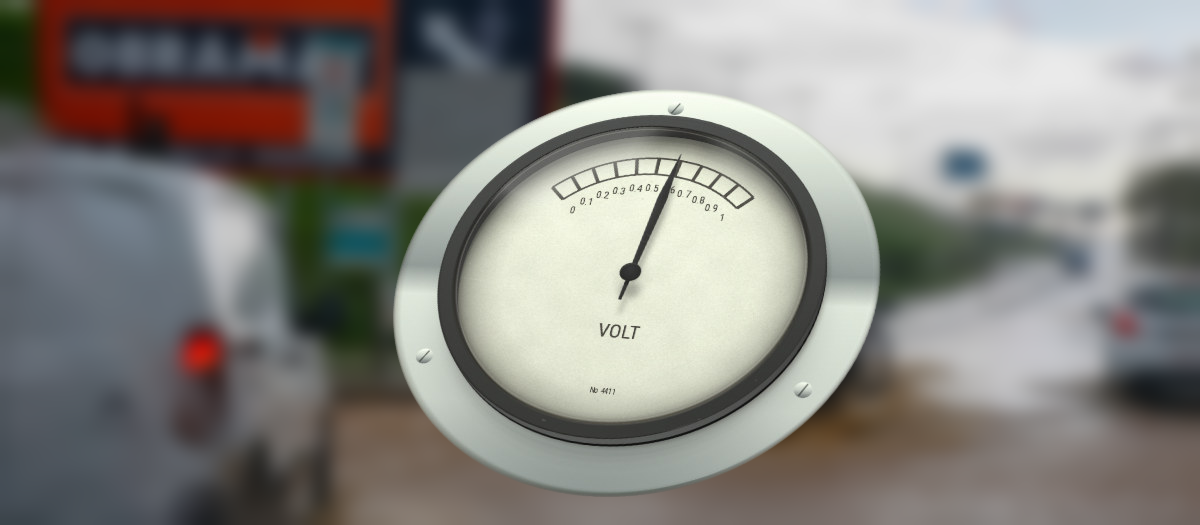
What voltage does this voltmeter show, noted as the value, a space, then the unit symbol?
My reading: 0.6 V
